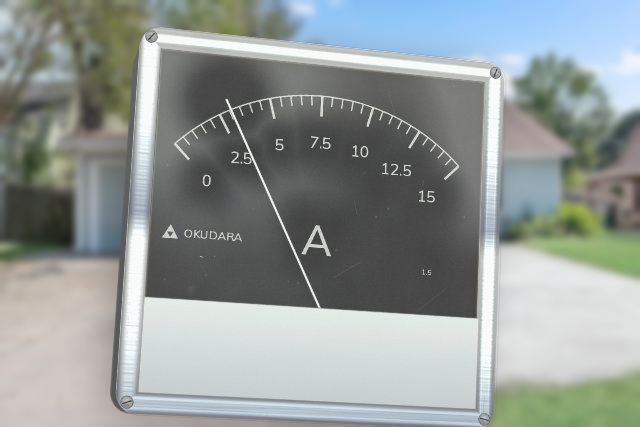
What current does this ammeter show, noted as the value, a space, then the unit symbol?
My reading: 3 A
